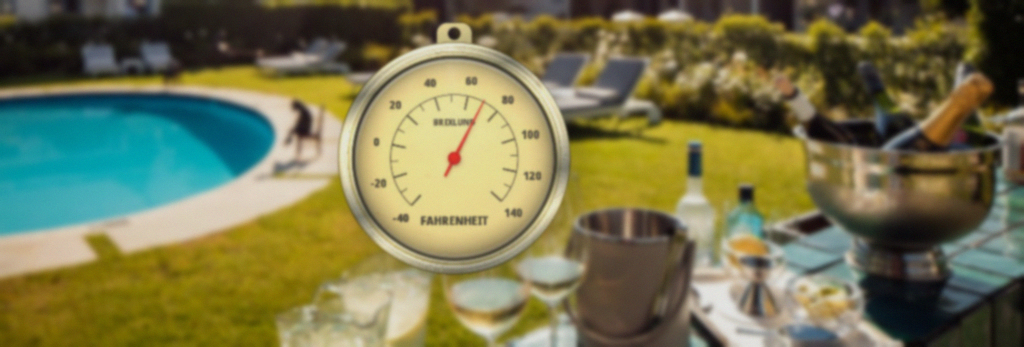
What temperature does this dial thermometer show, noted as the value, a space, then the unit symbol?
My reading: 70 °F
